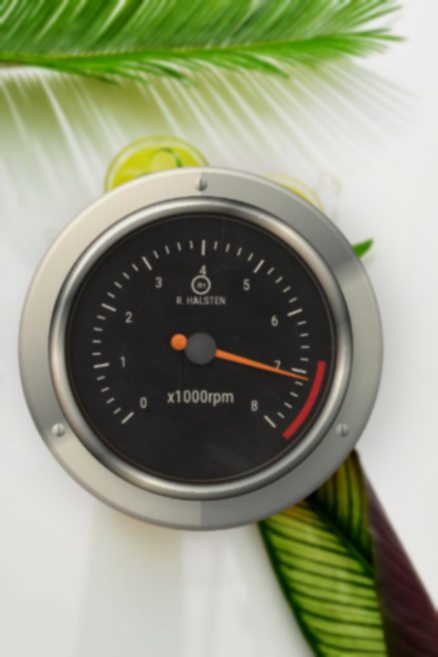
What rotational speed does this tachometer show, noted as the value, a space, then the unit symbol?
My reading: 7100 rpm
